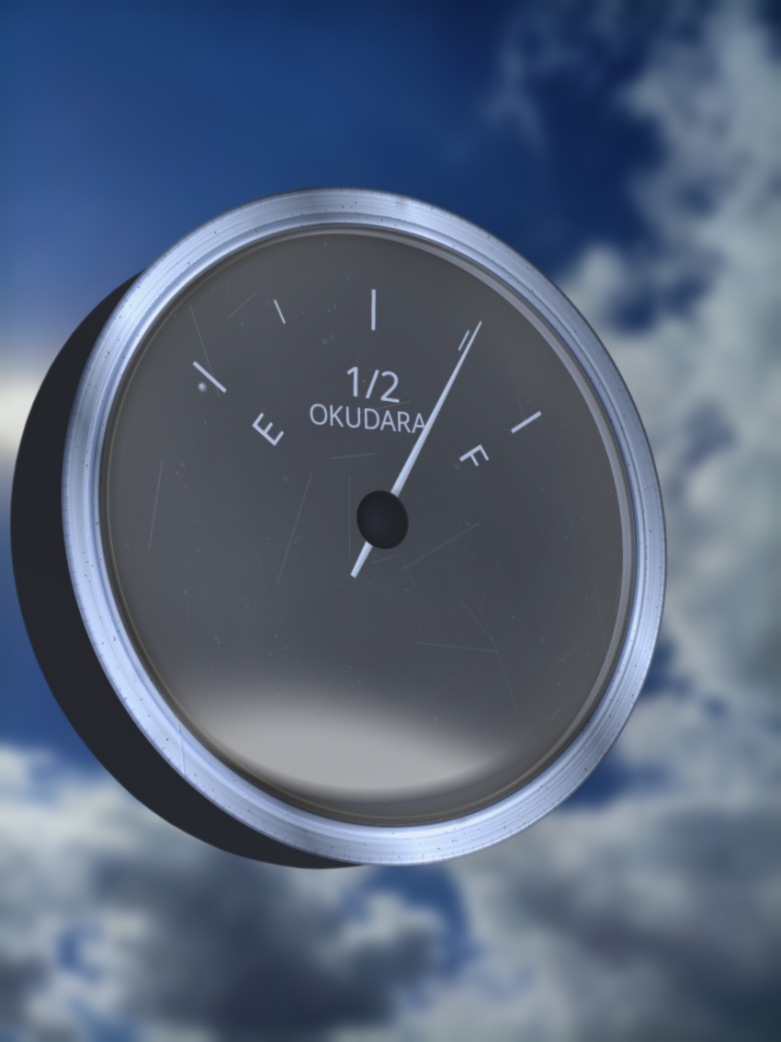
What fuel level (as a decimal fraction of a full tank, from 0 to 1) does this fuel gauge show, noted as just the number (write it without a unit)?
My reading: 0.75
